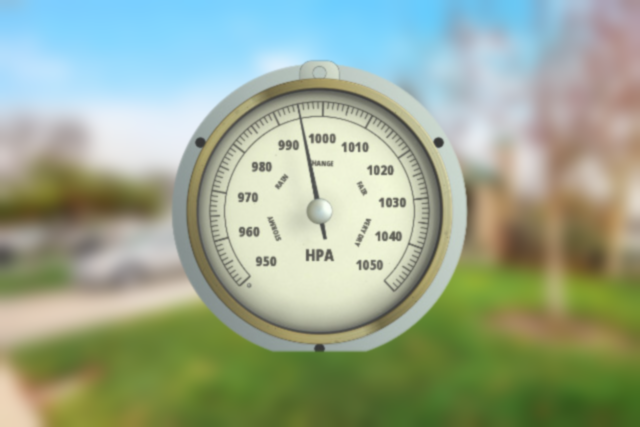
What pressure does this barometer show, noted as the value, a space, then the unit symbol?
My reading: 995 hPa
